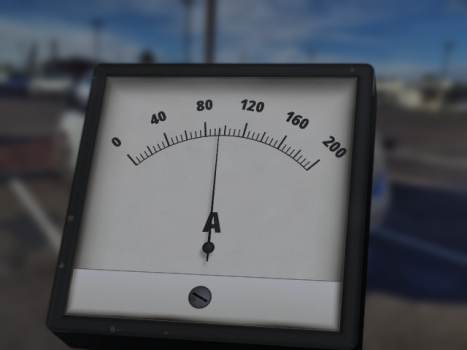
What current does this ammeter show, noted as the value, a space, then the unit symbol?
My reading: 95 A
